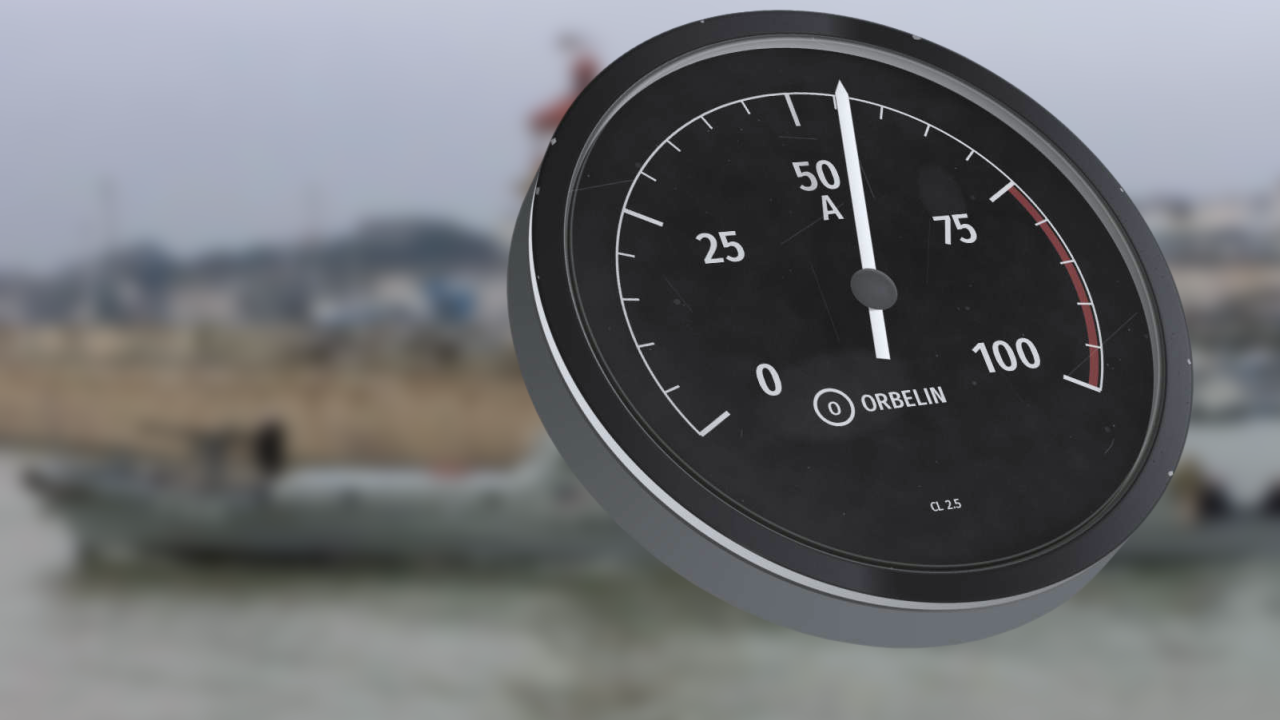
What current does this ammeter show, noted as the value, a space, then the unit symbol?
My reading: 55 A
